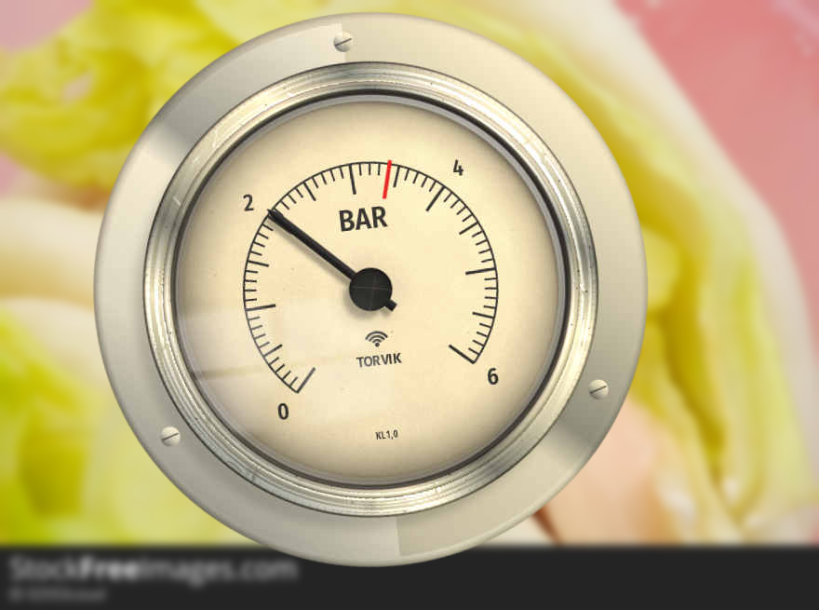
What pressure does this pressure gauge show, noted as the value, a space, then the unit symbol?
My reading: 2.05 bar
